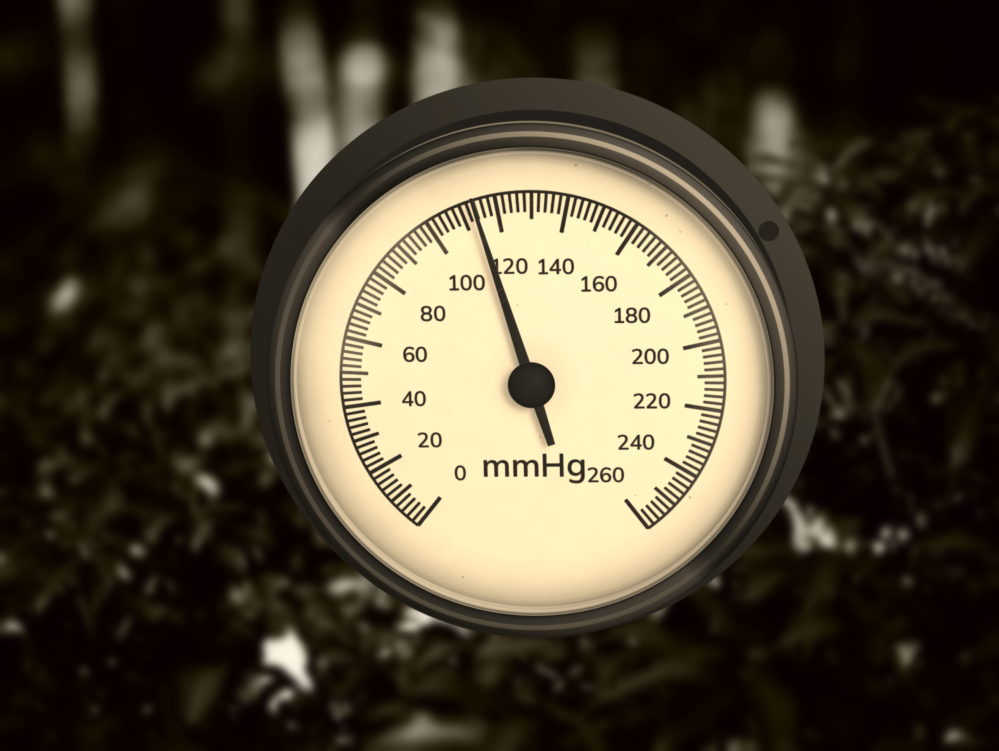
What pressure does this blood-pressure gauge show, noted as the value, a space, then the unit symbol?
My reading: 114 mmHg
